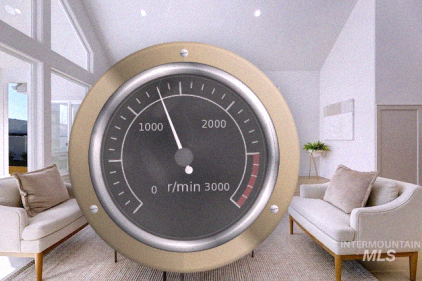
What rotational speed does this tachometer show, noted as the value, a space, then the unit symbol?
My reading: 1300 rpm
